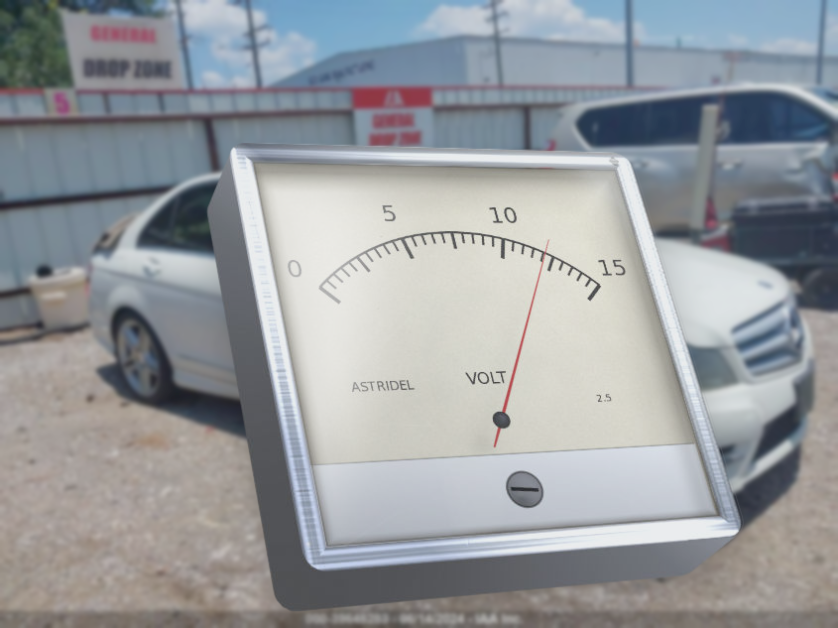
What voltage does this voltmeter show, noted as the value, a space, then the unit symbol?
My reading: 12 V
